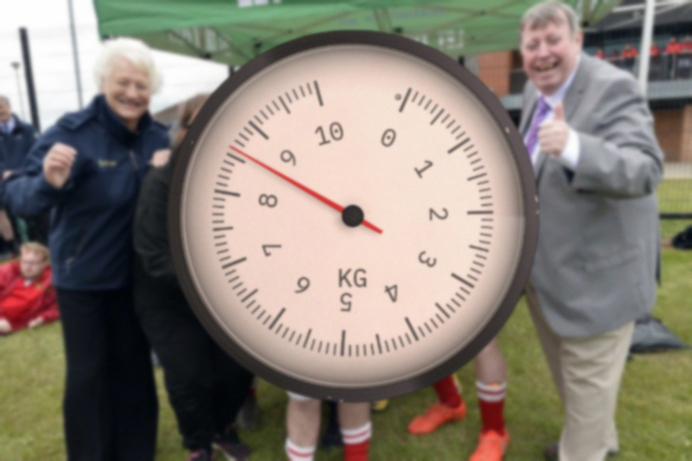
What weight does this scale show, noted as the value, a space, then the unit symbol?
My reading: 8.6 kg
